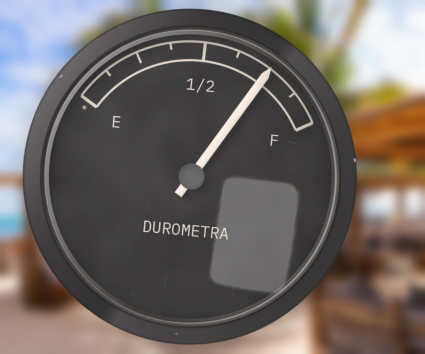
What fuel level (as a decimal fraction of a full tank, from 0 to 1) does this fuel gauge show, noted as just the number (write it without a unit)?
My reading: 0.75
